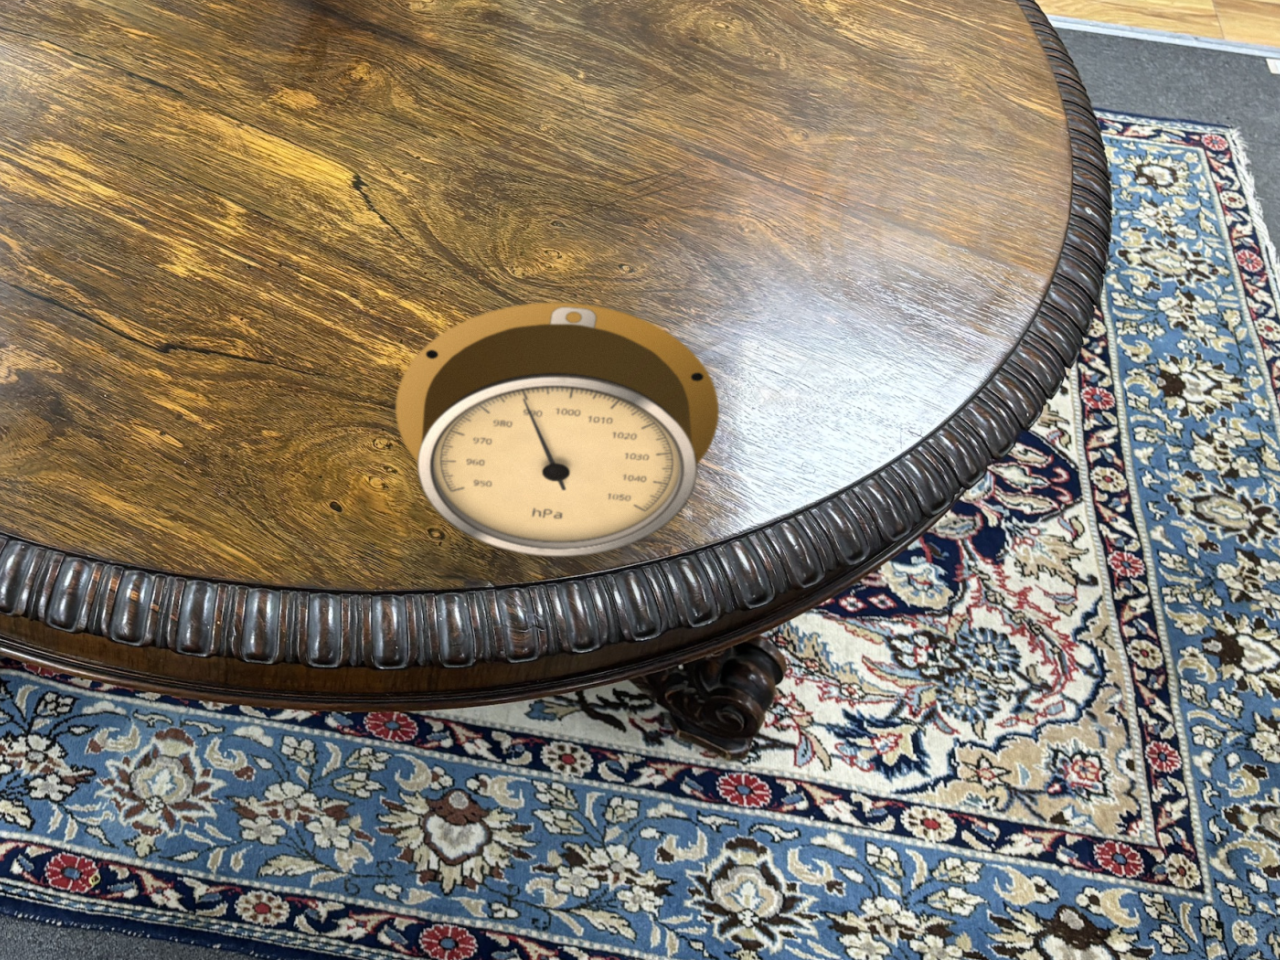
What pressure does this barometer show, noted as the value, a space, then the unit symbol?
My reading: 990 hPa
